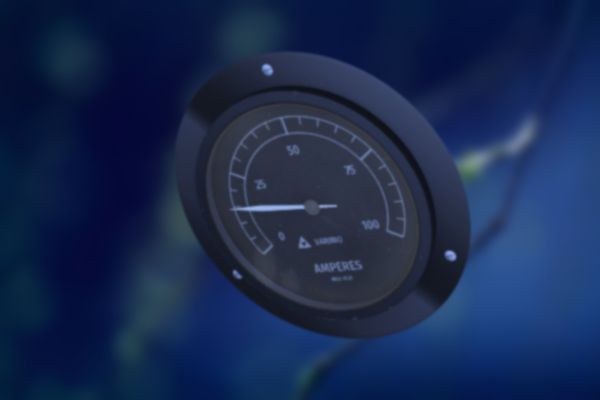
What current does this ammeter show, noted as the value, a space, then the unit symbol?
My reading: 15 A
